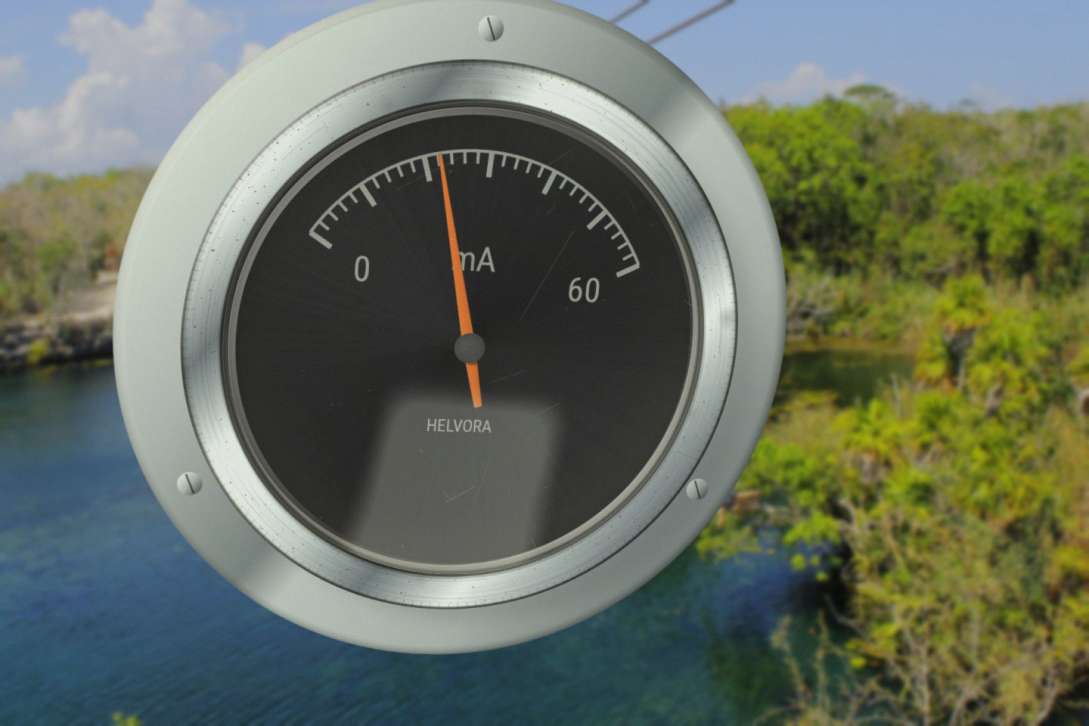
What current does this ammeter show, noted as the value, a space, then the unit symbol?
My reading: 22 mA
